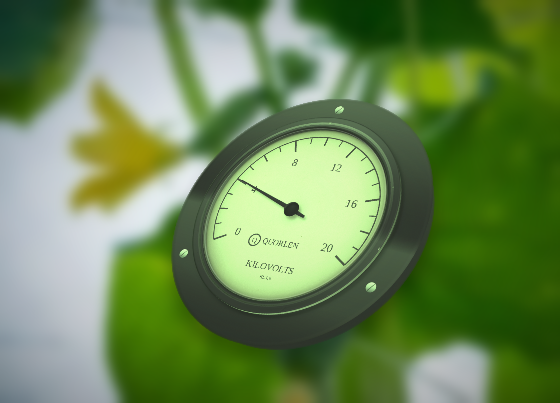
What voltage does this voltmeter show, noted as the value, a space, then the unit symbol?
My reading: 4 kV
